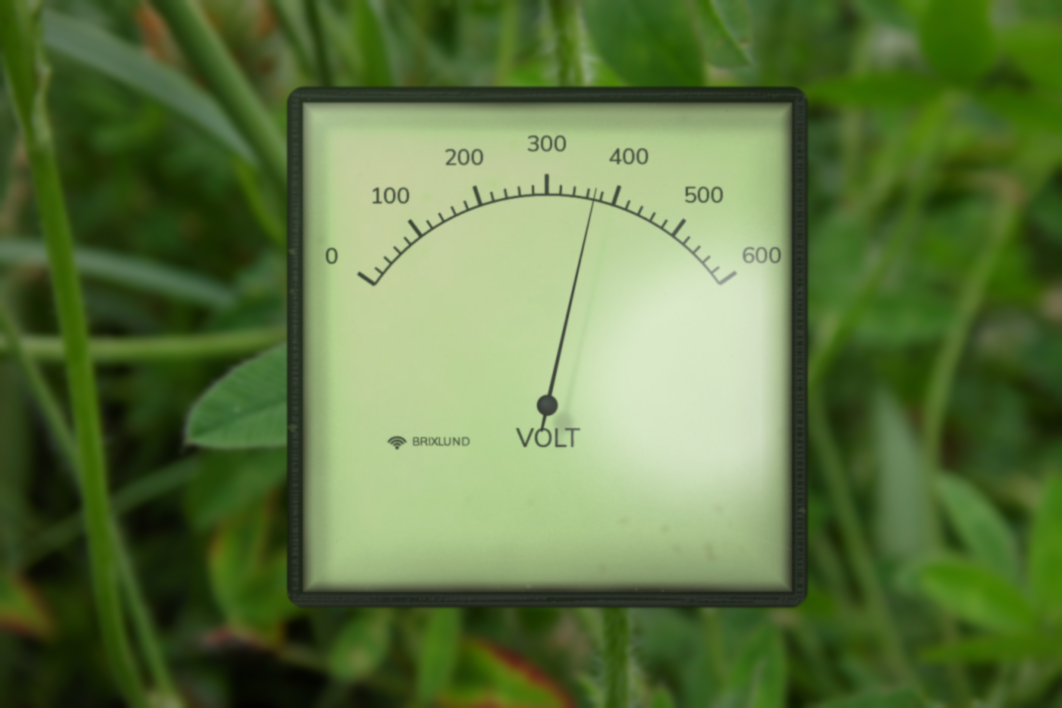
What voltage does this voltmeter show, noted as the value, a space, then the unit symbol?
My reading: 370 V
